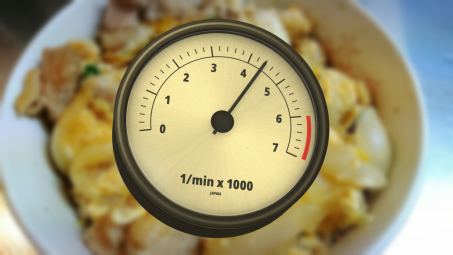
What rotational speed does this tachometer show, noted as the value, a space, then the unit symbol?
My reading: 4400 rpm
